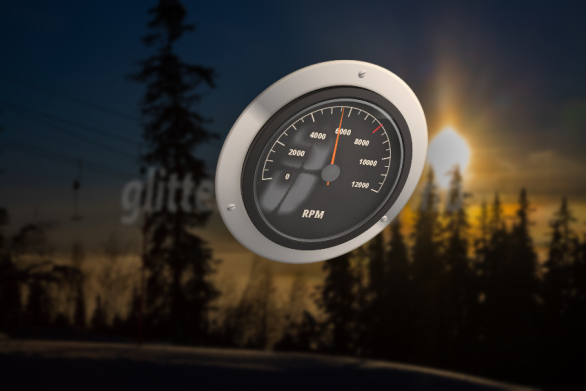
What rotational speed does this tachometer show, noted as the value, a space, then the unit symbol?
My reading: 5500 rpm
